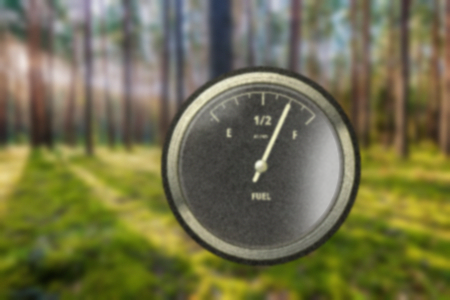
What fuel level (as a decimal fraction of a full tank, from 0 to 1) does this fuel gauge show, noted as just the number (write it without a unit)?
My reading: 0.75
